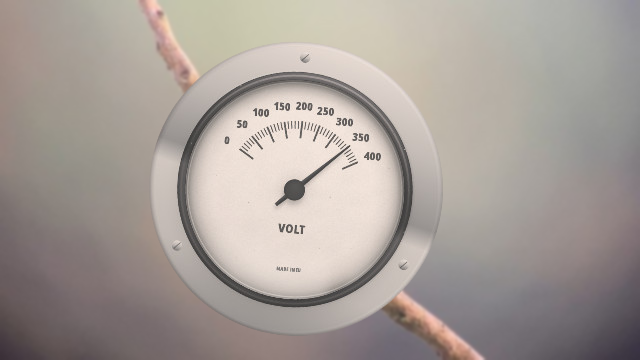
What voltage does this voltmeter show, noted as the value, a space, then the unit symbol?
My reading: 350 V
